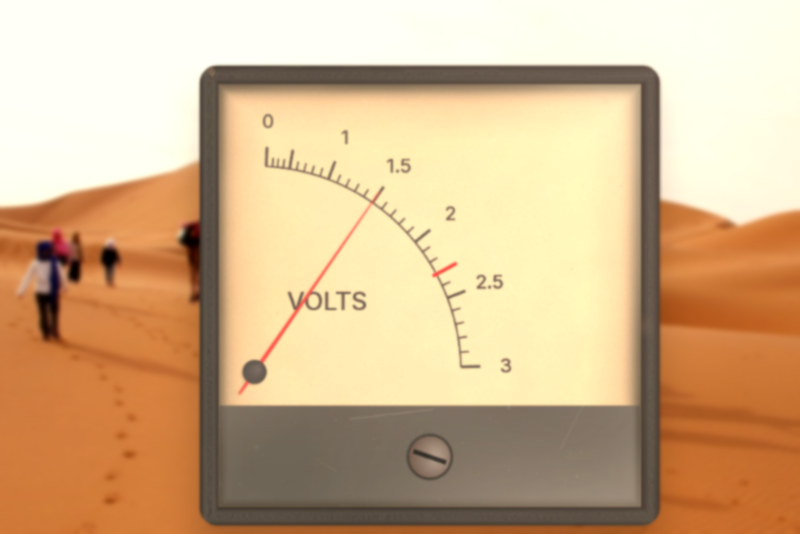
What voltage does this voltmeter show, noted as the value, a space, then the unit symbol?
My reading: 1.5 V
